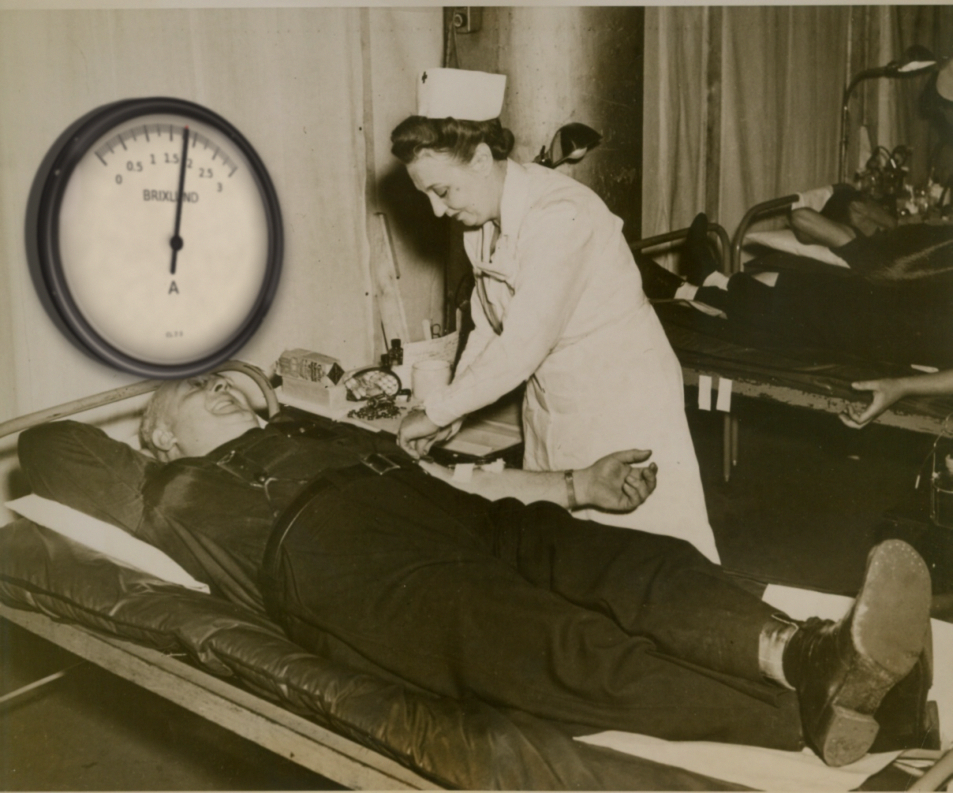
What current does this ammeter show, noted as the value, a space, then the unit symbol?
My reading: 1.75 A
